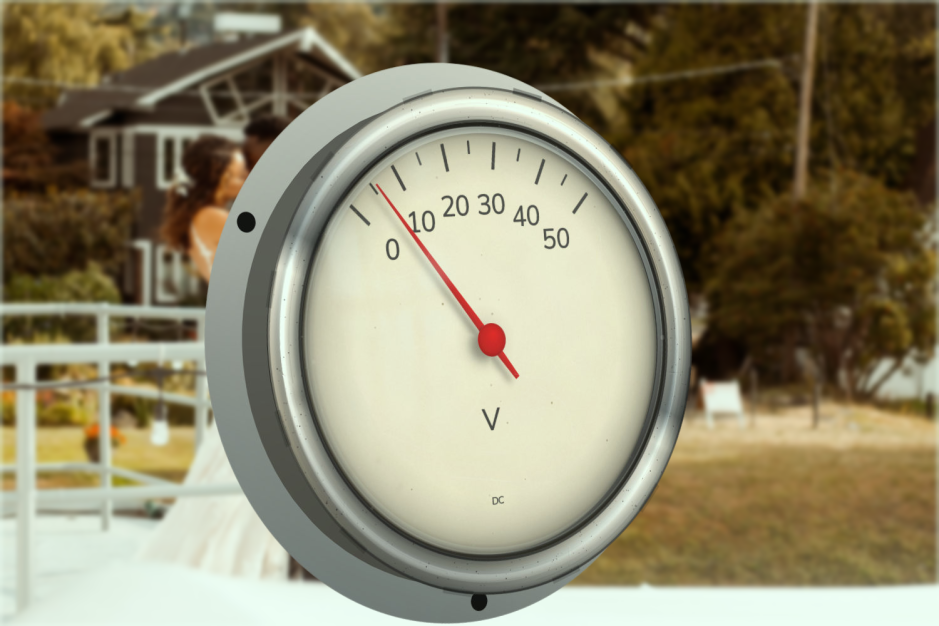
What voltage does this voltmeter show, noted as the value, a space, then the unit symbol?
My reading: 5 V
